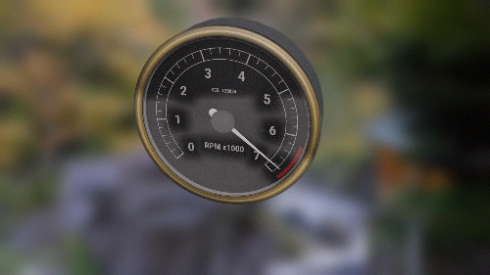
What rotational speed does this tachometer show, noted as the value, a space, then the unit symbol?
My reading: 6800 rpm
